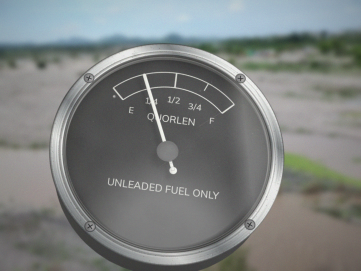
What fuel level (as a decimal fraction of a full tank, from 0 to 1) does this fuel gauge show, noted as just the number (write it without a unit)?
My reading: 0.25
